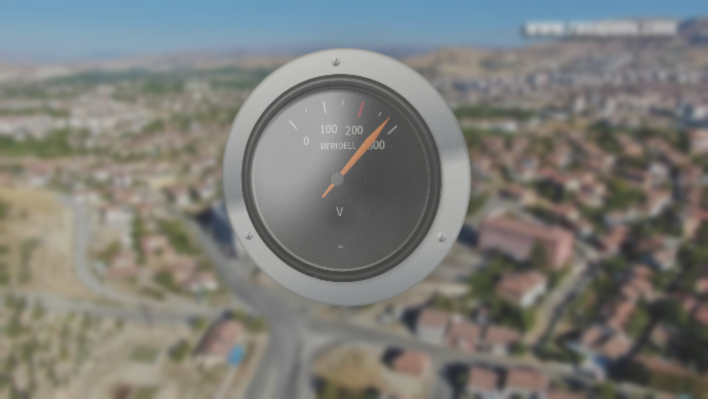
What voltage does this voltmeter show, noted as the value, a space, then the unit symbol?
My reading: 275 V
